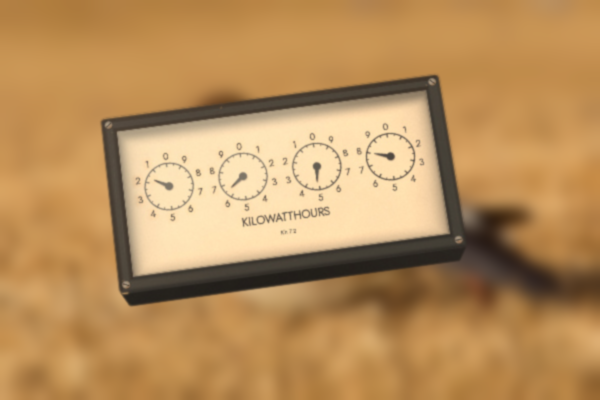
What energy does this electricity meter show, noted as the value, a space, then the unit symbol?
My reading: 1648 kWh
